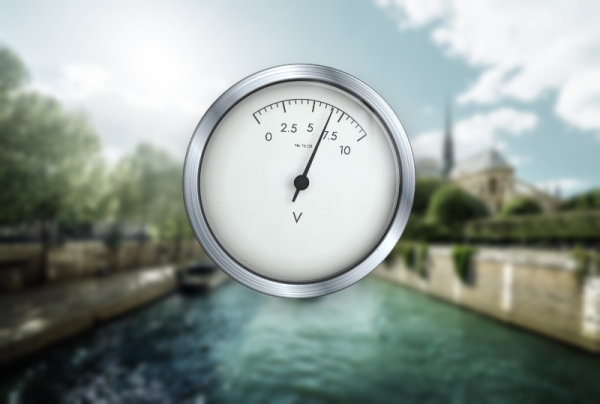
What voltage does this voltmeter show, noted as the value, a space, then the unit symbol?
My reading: 6.5 V
